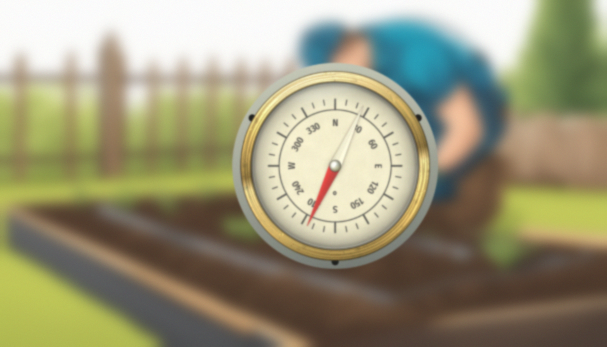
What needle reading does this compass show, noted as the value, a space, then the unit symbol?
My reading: 205 °
